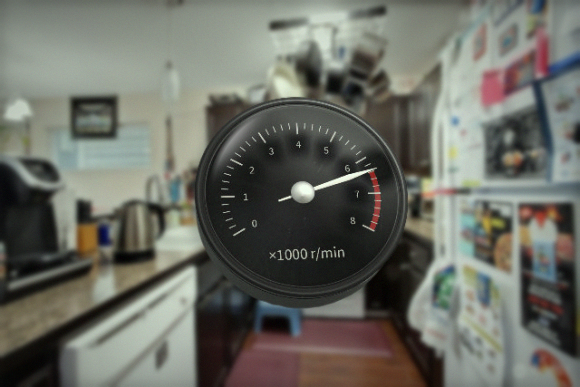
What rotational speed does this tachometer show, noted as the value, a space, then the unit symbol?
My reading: 6400 rpm
